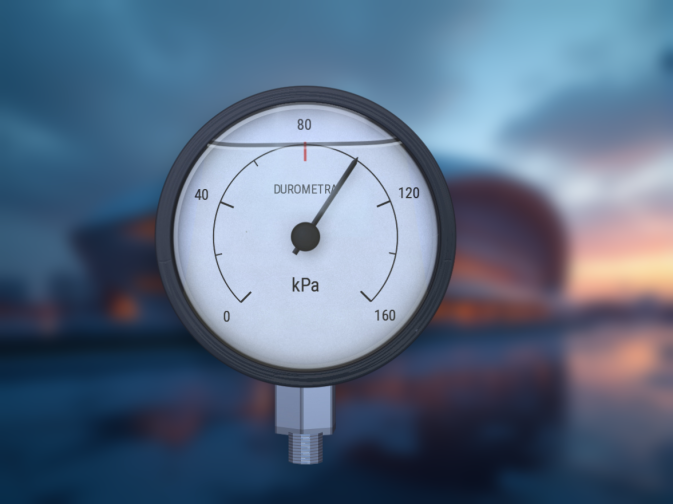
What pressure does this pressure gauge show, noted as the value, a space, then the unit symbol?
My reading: 100 kPa
